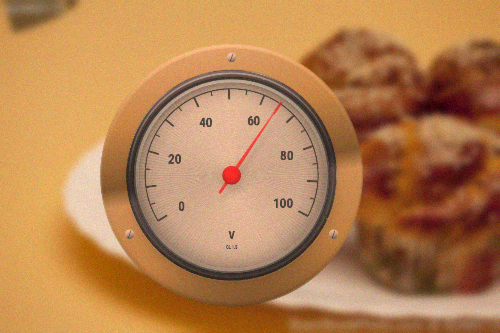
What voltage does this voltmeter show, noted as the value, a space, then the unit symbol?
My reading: 65 V
